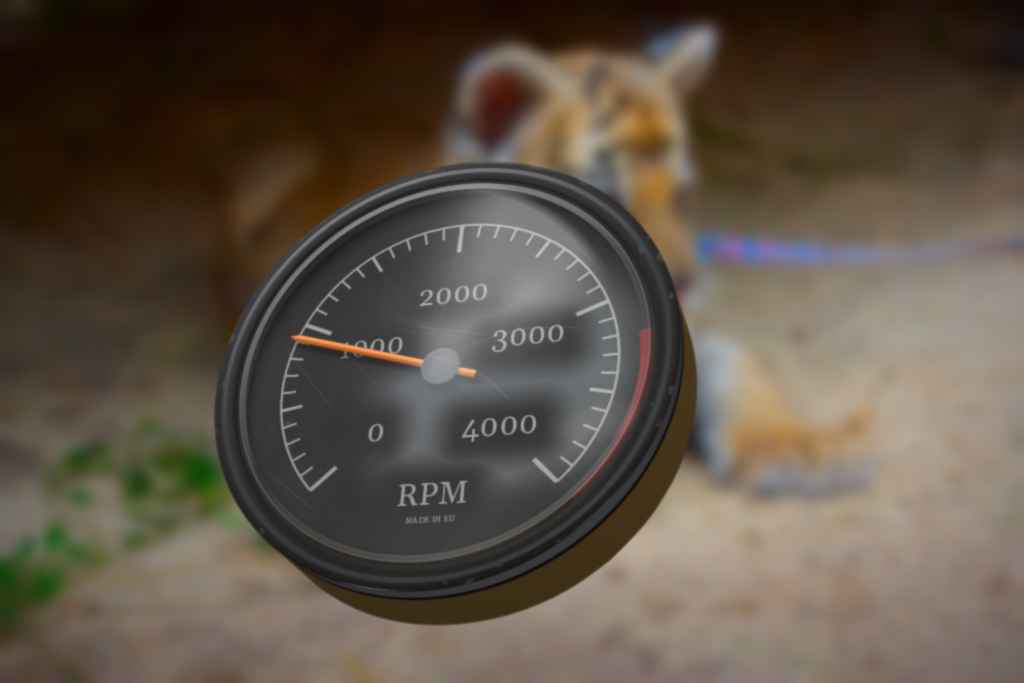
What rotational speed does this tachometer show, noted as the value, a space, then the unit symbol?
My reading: 900 rpm
